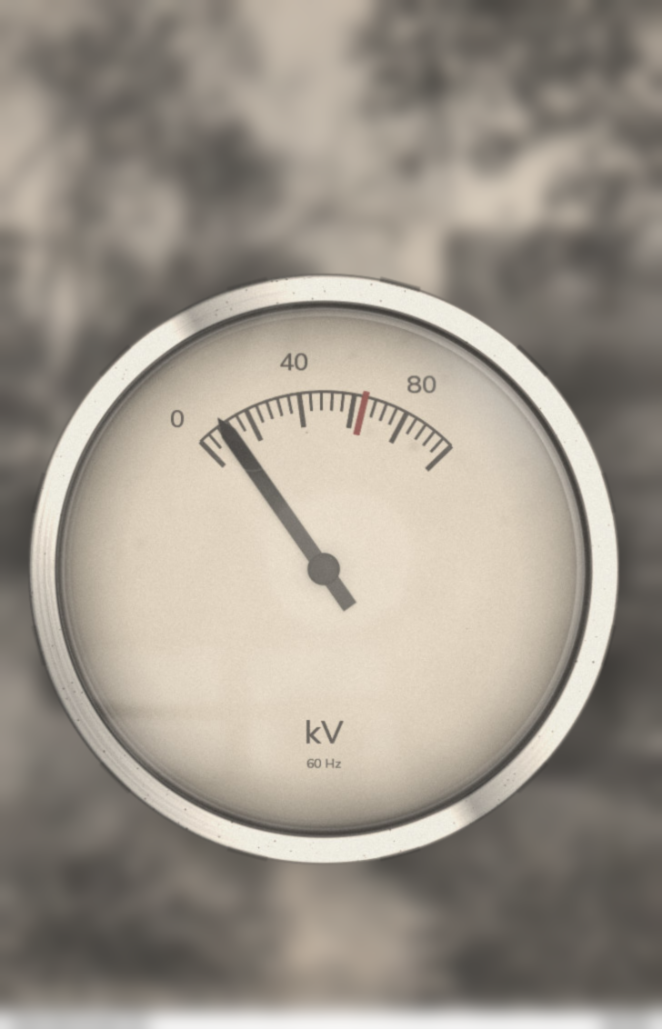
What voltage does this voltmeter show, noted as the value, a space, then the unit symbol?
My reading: 10 kV
